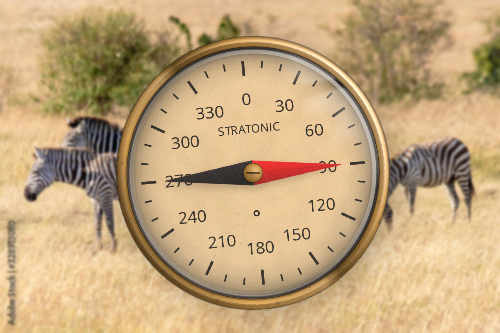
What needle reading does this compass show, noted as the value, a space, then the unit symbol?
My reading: 90 °
